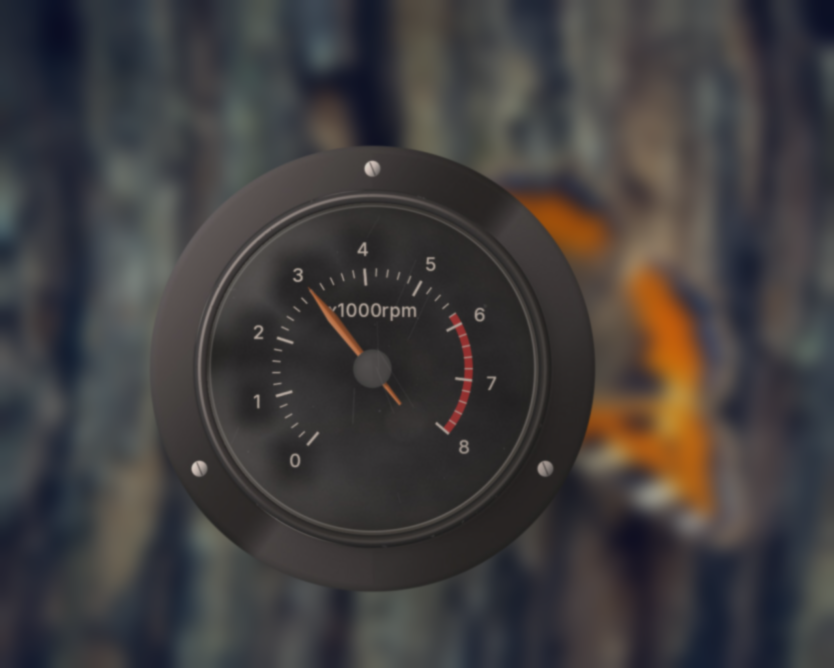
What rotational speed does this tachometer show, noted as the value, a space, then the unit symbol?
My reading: 3000 rpm
